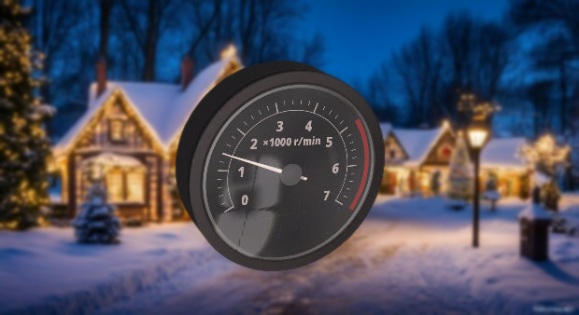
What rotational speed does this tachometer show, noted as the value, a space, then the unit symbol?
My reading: 1400 rpm
